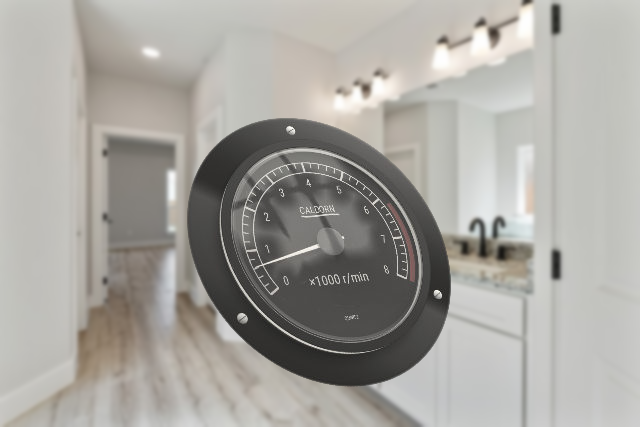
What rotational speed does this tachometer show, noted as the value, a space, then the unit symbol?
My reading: 600 rpm
